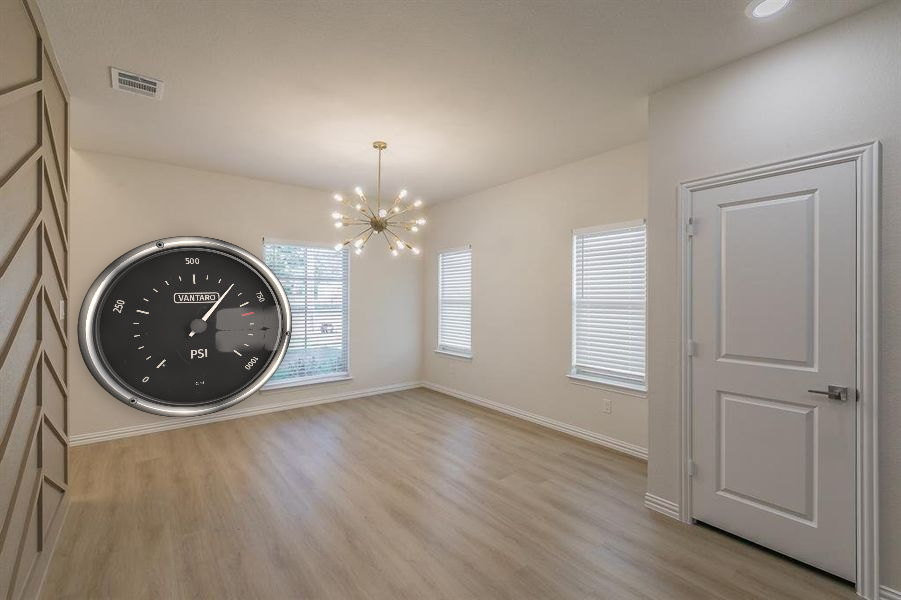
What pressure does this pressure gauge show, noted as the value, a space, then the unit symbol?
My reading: 650 psi
